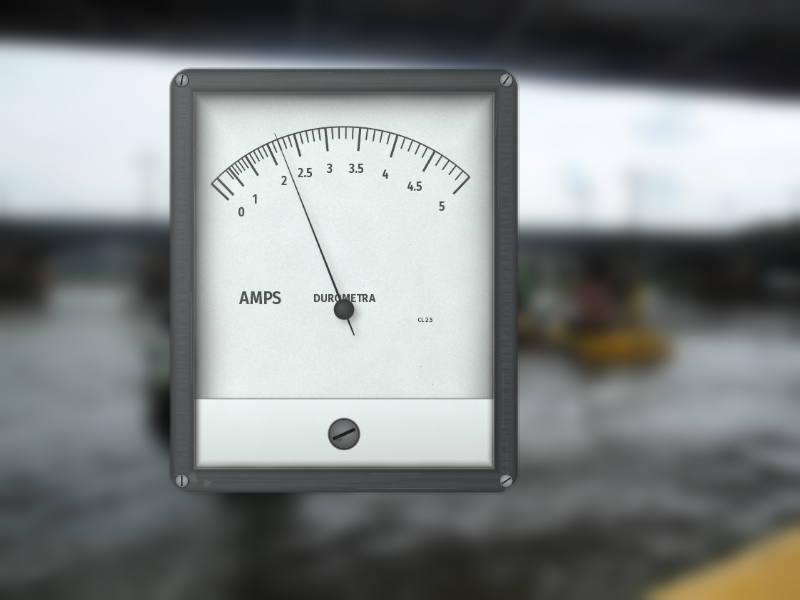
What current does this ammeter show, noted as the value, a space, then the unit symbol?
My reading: 2.2 A
